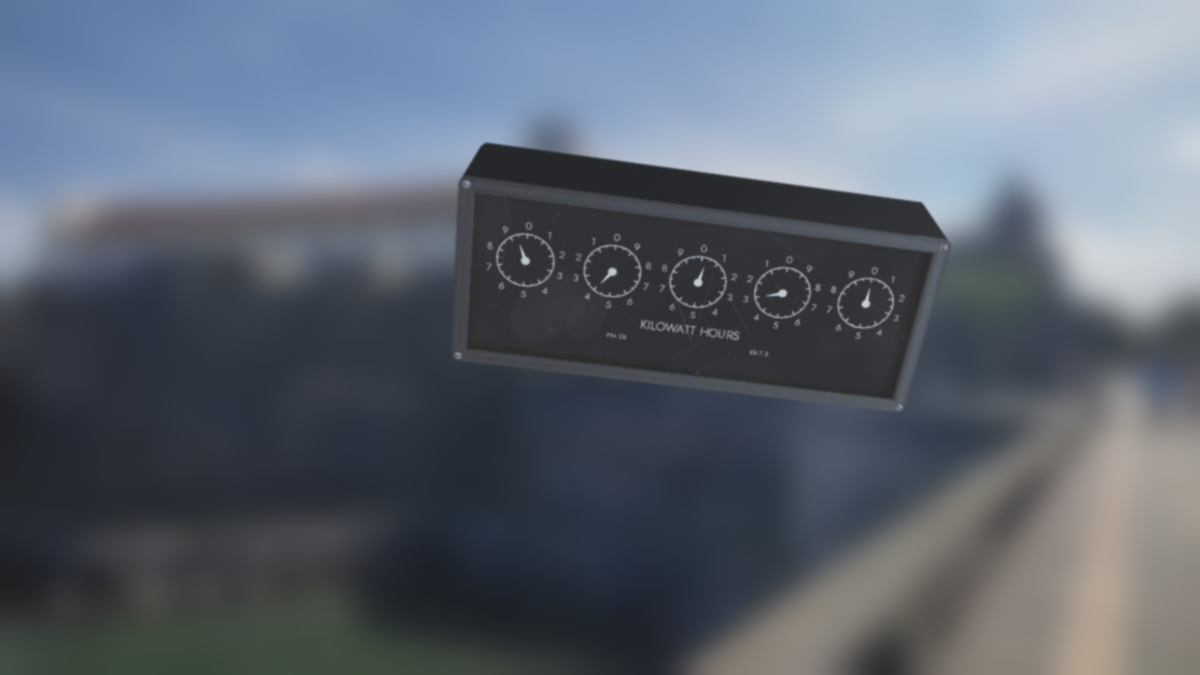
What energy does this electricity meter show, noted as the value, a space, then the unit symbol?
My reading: 94030 kWh
